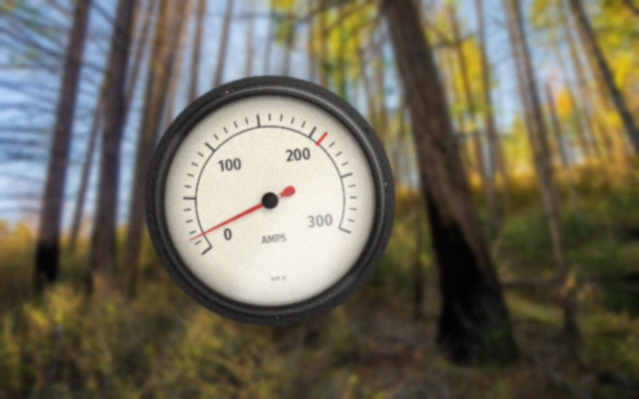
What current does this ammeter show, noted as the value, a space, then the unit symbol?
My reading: 15 A
